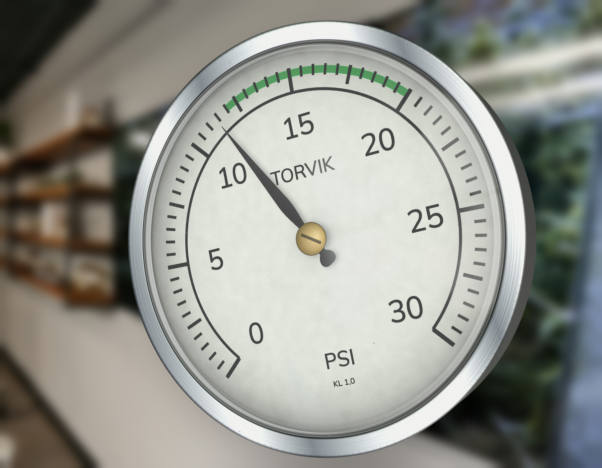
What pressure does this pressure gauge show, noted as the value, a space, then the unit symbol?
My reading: 11.5 psi
